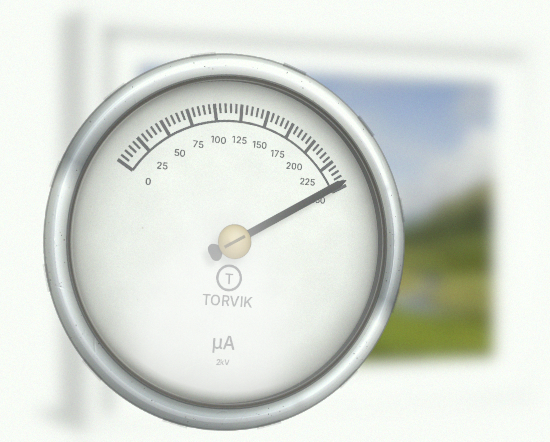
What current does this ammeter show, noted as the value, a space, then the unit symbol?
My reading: 245 µA
